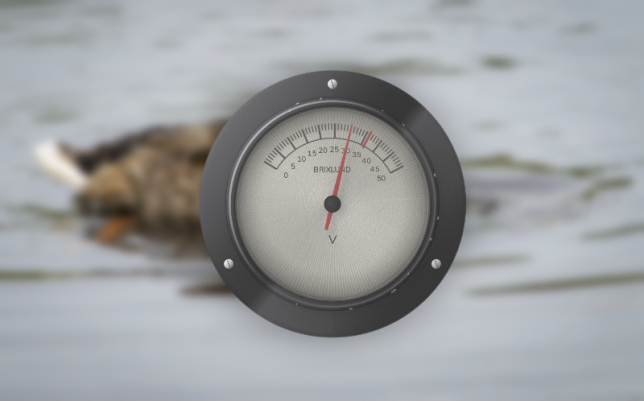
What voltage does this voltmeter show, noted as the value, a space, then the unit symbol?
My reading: 30 V
